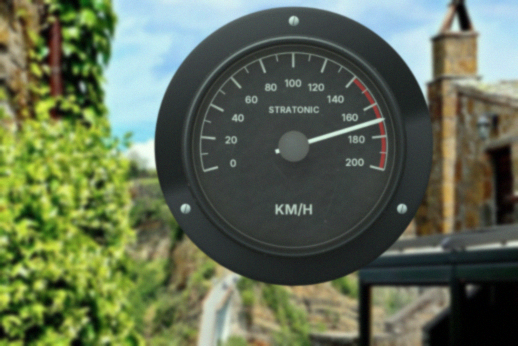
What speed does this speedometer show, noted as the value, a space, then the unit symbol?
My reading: 170 km/h
